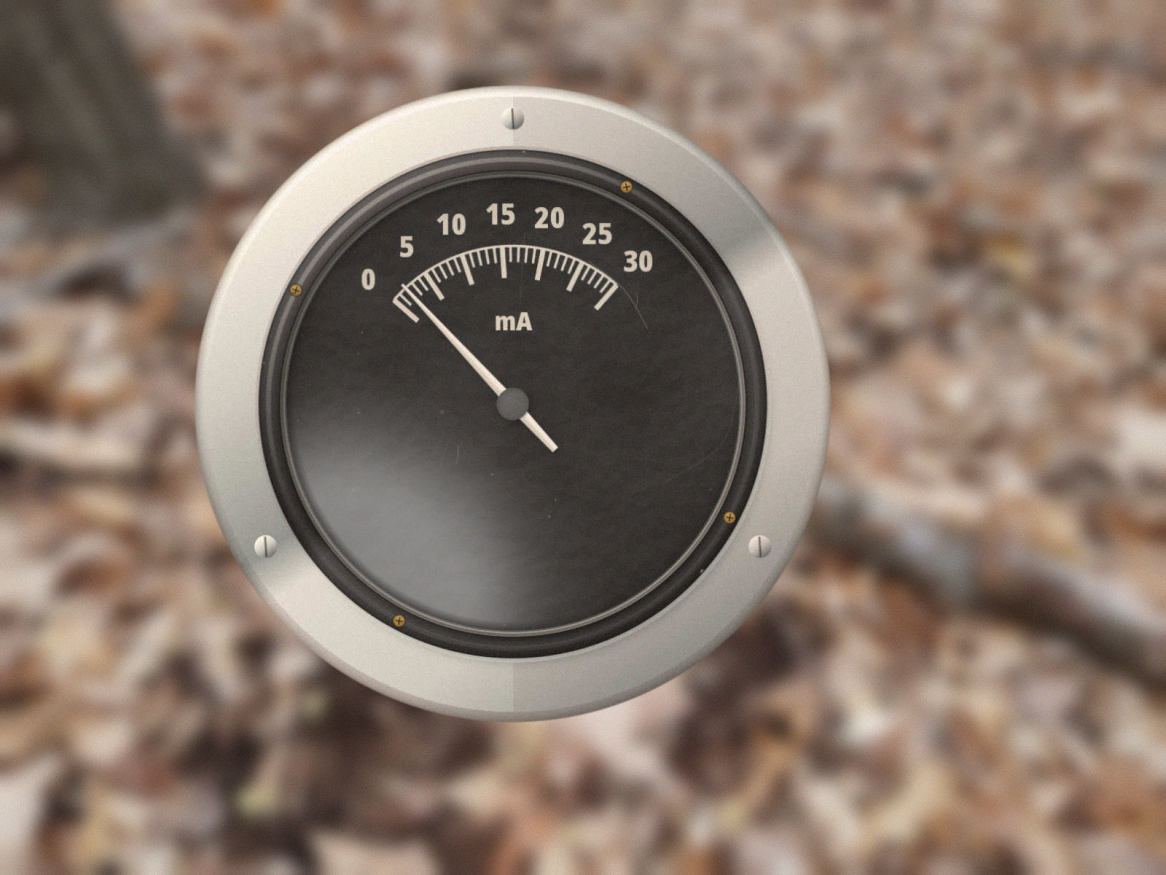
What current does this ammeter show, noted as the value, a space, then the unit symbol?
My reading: 2 mA
